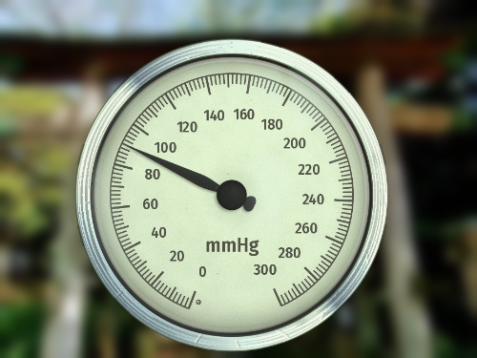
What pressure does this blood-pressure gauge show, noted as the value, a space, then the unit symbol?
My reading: 90 mmHg
